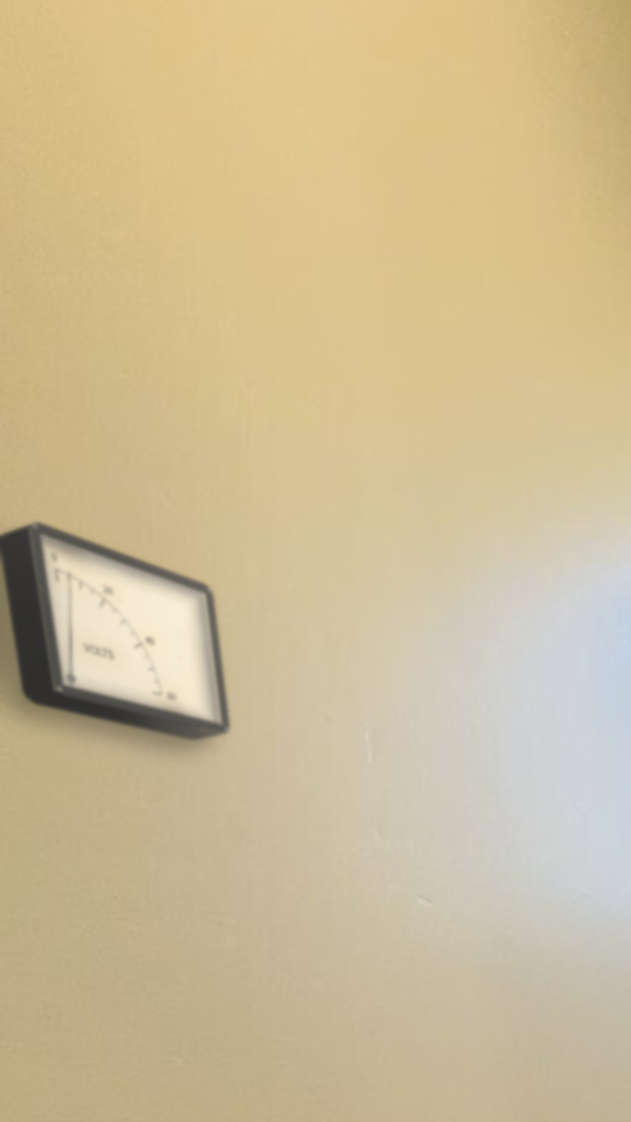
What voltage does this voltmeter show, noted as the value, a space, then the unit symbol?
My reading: 5 V
